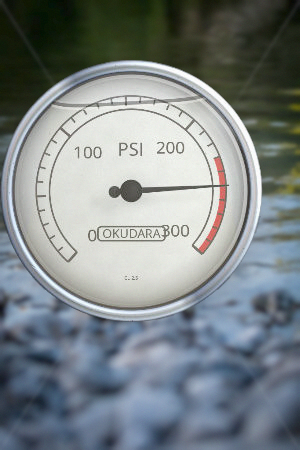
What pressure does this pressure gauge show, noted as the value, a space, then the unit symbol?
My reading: 250 psi
